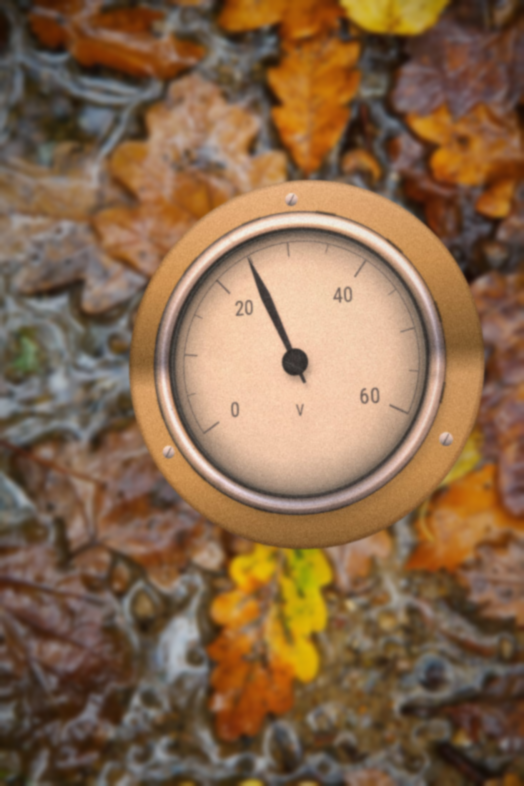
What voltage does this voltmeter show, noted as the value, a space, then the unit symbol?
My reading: 25 V
